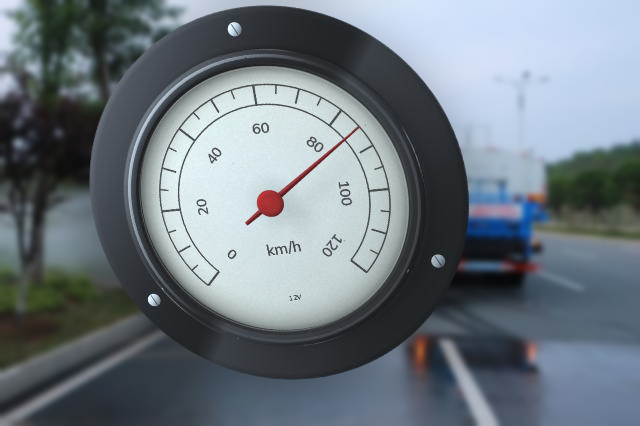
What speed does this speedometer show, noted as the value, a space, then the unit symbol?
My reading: 85 km/h
